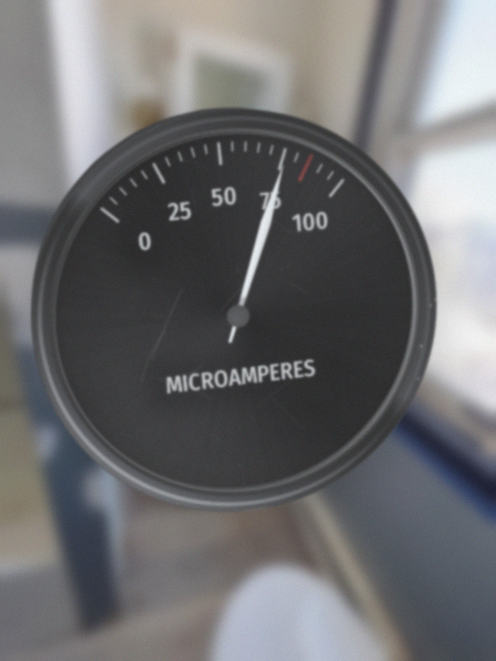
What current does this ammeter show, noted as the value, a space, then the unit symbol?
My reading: 75 µA
